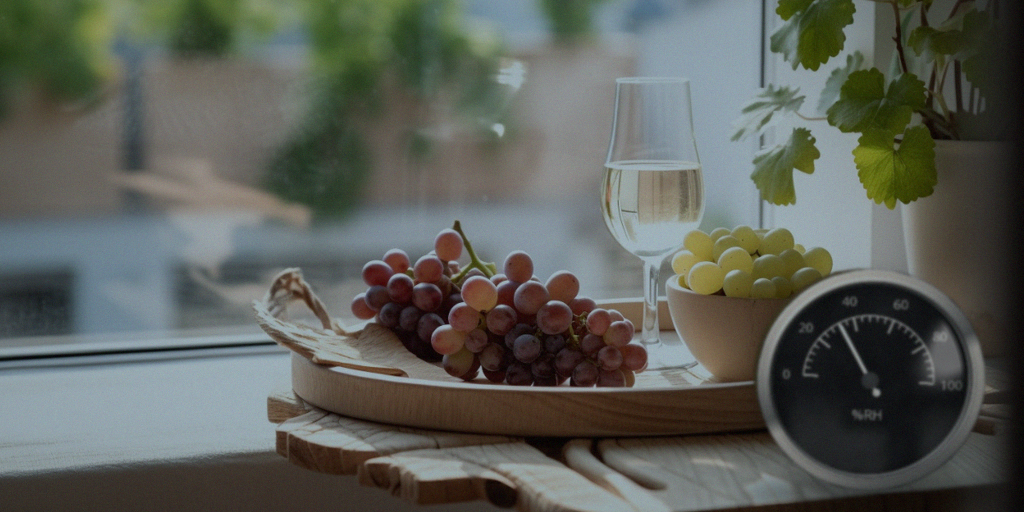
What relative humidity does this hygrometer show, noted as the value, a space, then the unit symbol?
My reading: 32 %
